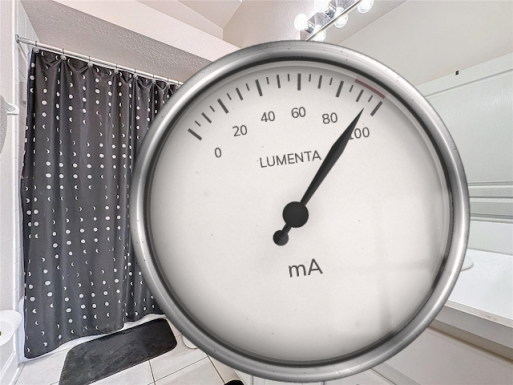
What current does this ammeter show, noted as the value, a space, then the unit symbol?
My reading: 95 mA
